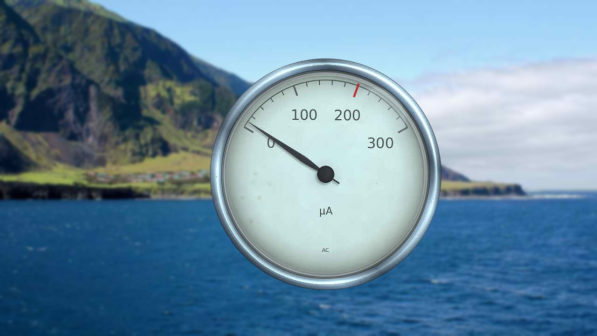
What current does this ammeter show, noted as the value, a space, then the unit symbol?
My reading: 10 µA
